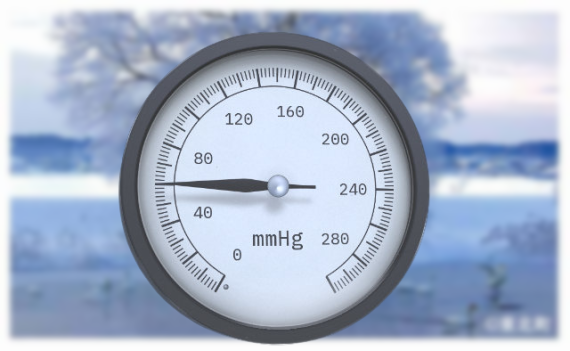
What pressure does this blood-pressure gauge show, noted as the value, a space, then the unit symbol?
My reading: 60 mmHg
